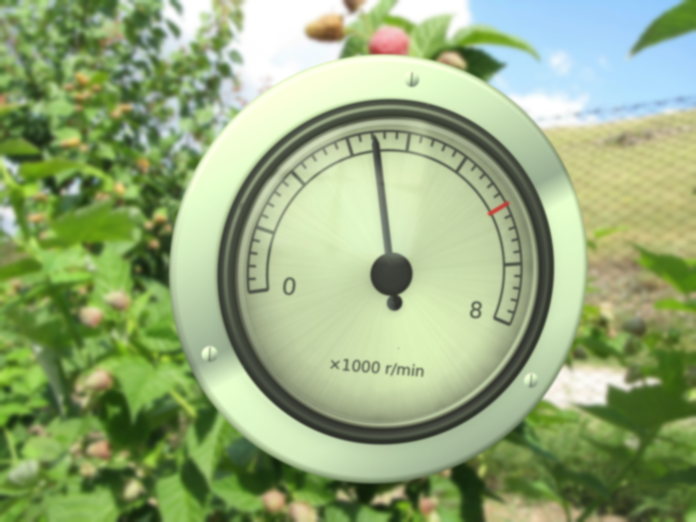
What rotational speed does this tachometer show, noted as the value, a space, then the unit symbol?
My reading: 3400 rpm
